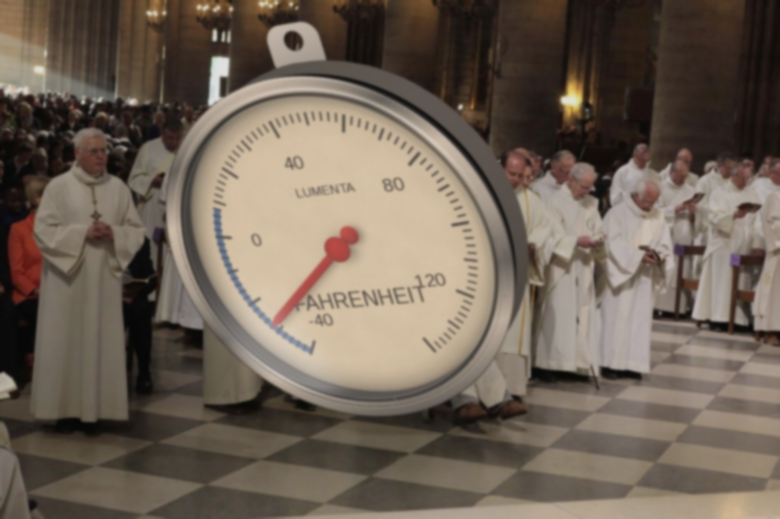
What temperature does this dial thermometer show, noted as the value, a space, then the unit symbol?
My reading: -28 °F
